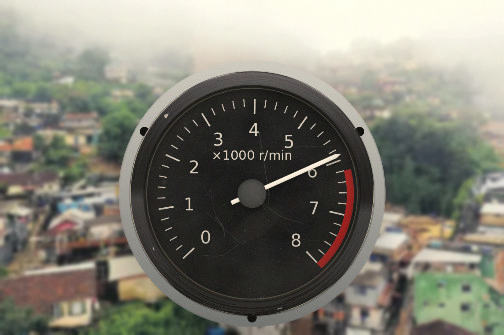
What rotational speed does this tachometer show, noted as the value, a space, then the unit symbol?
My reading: 5900 rpm
